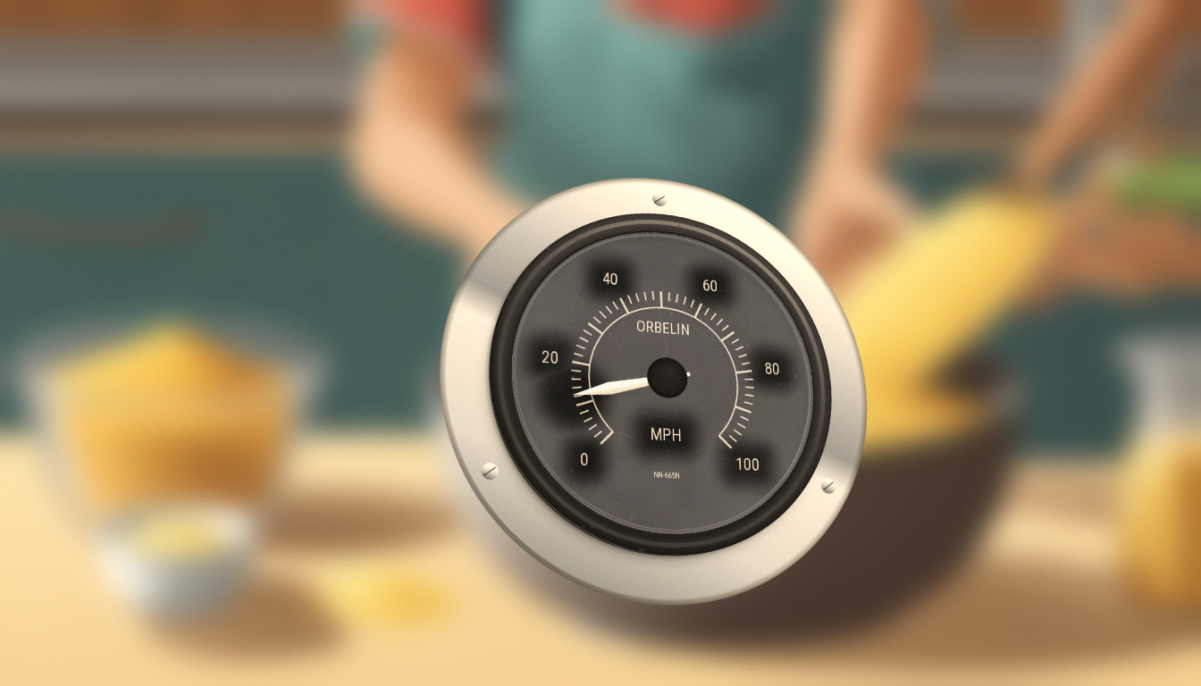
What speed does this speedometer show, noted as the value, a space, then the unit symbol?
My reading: 12 mph
